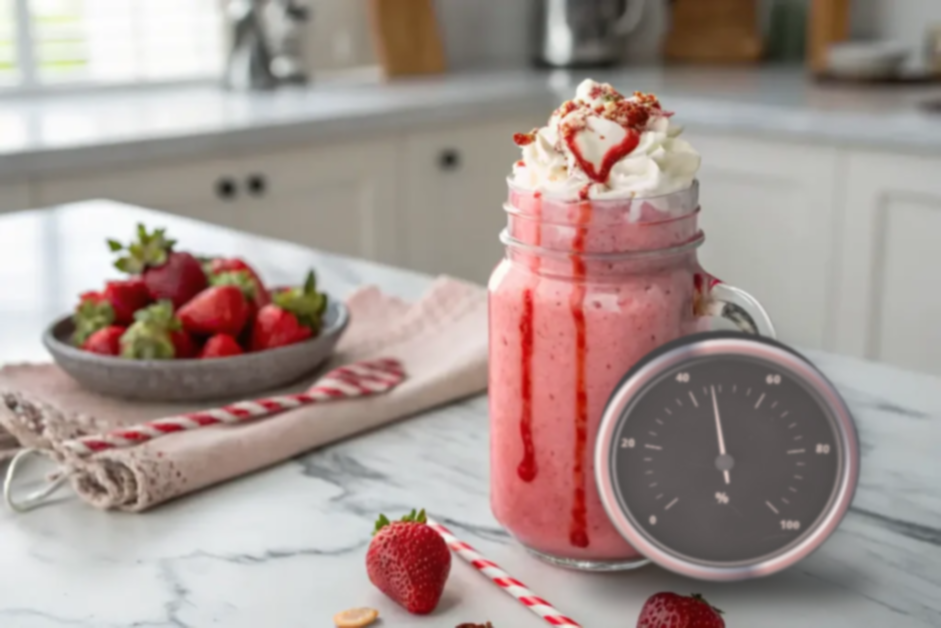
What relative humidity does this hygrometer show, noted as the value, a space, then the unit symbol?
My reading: 46 %
